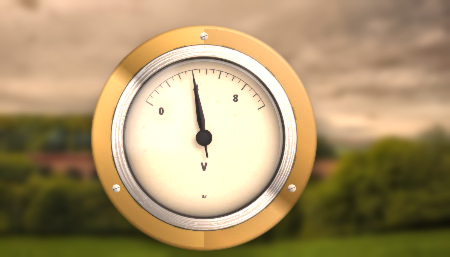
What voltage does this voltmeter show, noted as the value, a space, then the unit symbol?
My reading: 4 V
